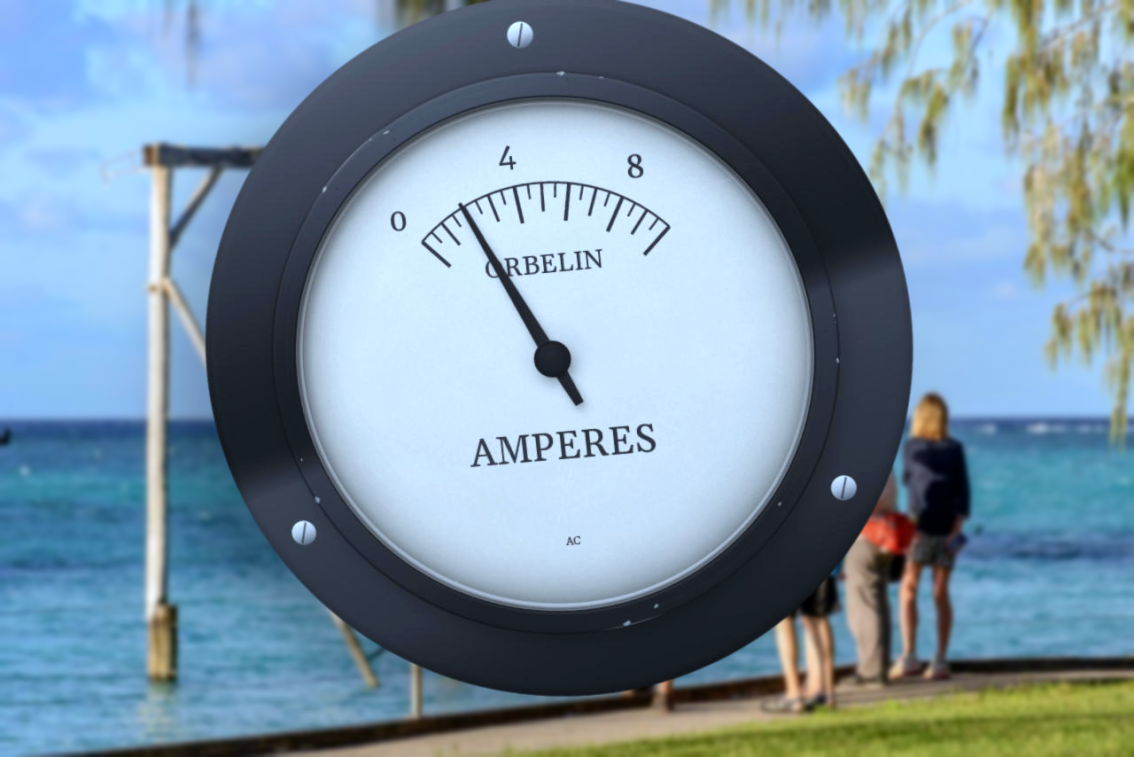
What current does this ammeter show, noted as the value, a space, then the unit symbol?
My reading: 2 A
